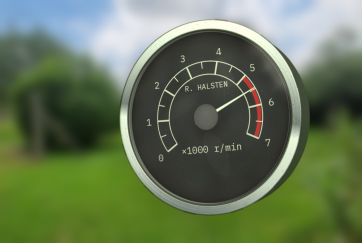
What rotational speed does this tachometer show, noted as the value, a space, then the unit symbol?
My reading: 5500 rpm
